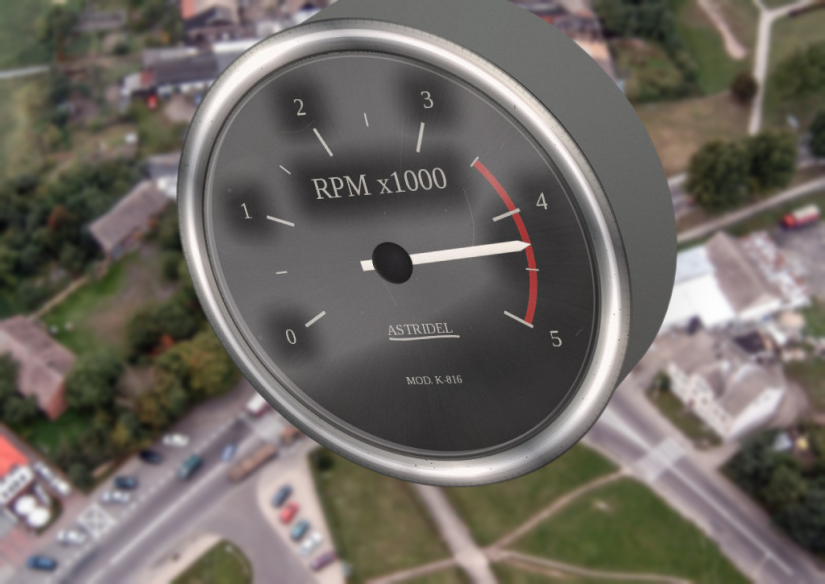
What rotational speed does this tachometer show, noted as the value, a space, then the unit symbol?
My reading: 4250 rpm
